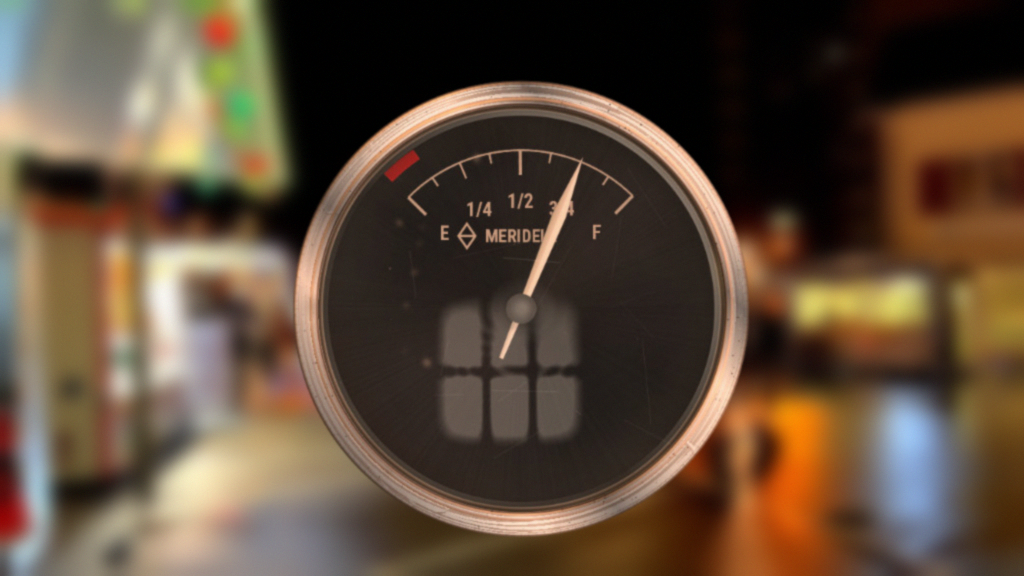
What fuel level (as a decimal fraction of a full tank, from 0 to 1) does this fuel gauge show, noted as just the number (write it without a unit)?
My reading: 0.75
